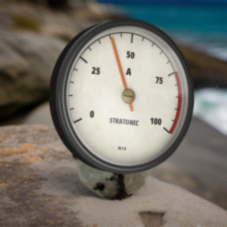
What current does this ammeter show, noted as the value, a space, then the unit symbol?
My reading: 40 A
